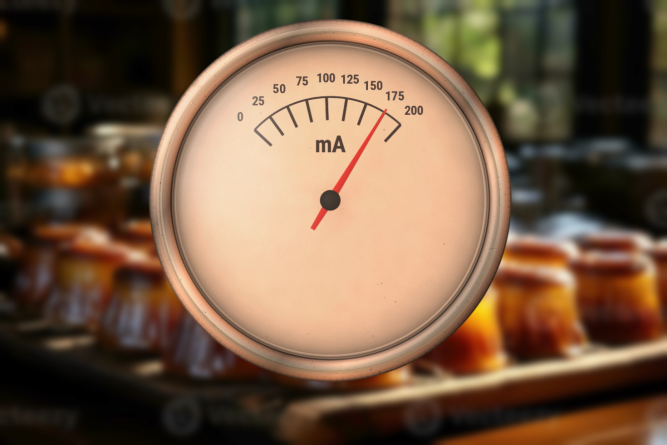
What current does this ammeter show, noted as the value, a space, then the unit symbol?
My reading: 175 mA
